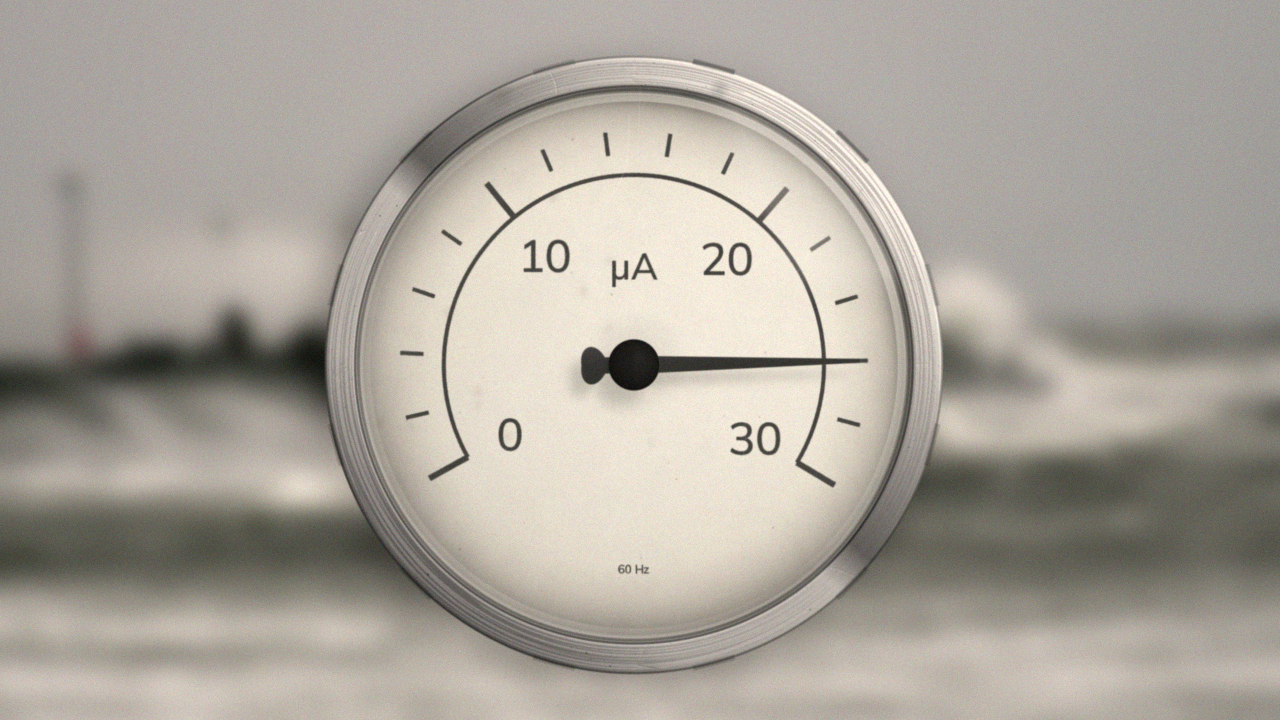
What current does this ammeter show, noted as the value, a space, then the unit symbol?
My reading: 26 µA
